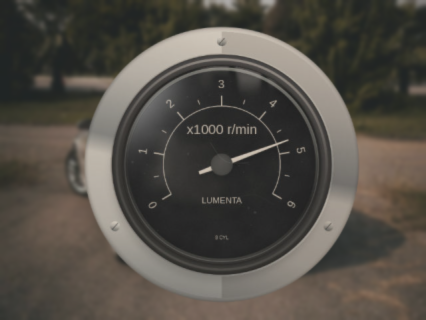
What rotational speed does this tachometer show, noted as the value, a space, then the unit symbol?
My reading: 4750 rpm
